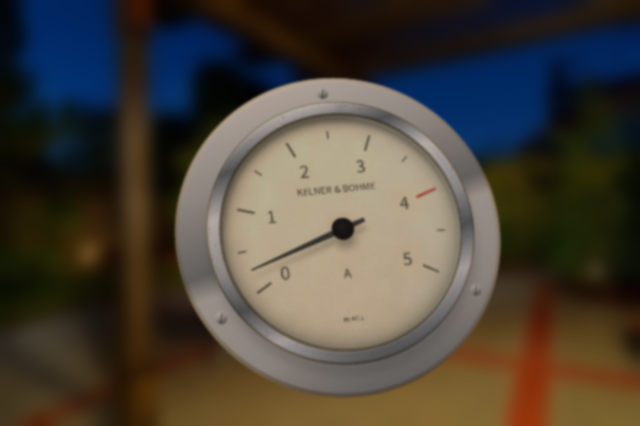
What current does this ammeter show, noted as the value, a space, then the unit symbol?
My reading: 0.25 A
